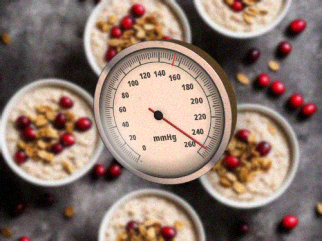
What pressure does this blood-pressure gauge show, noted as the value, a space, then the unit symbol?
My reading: 250 mmHg
